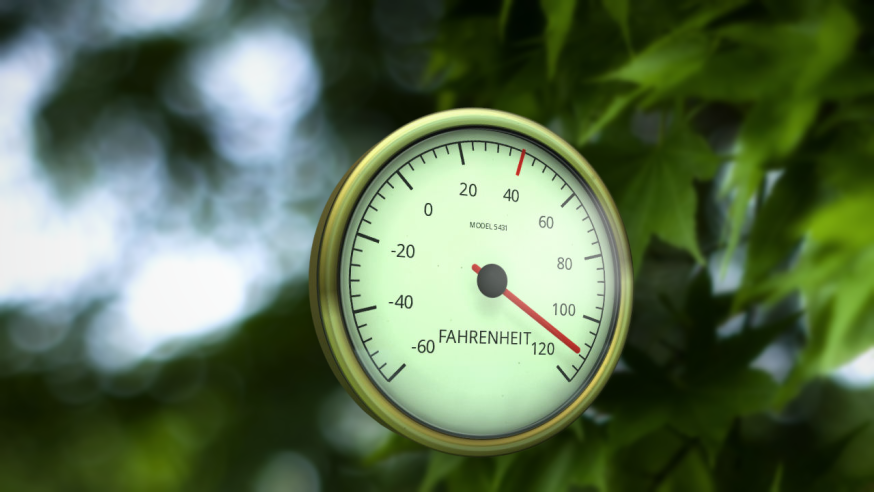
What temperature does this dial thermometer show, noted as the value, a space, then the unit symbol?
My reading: 112 °F
